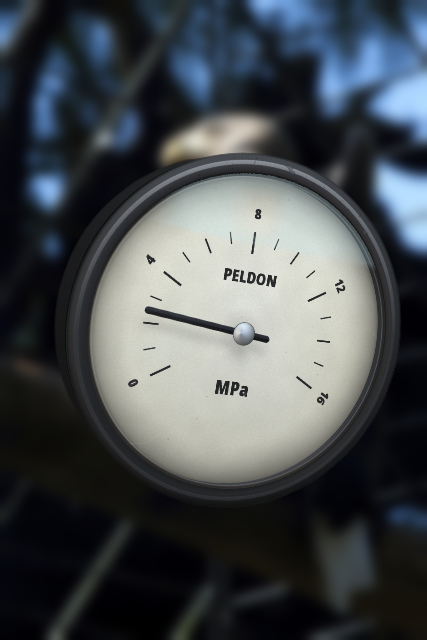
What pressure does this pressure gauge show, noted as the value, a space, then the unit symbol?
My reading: 2.5 MPa
